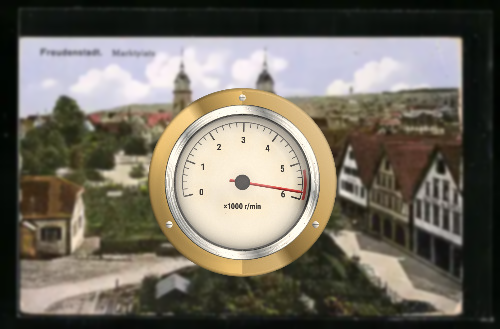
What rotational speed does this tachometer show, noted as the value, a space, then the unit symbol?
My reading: 5800 rpm
